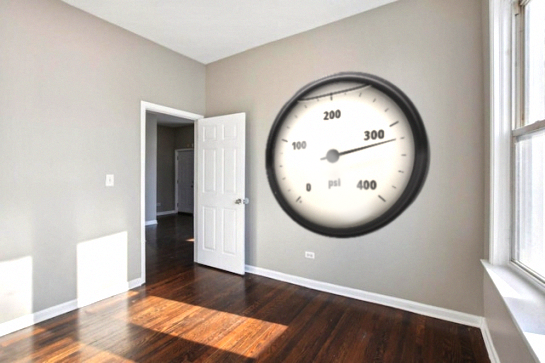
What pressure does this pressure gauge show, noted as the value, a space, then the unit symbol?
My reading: 320 psi
